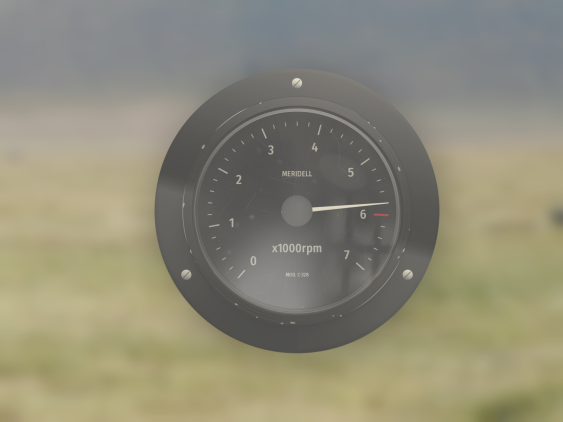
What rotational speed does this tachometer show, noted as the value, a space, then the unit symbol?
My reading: 5800 rpm
